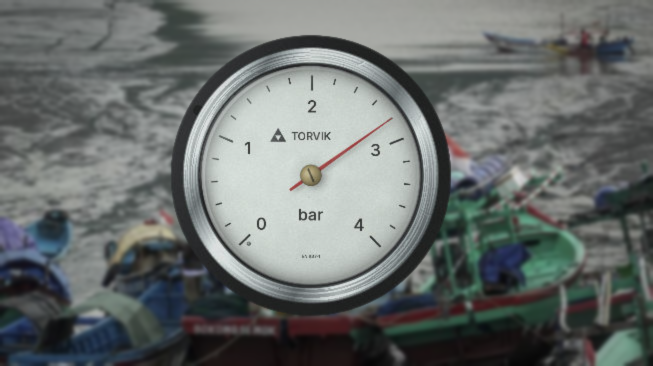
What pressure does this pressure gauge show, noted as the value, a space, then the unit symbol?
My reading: 2.8 bar
